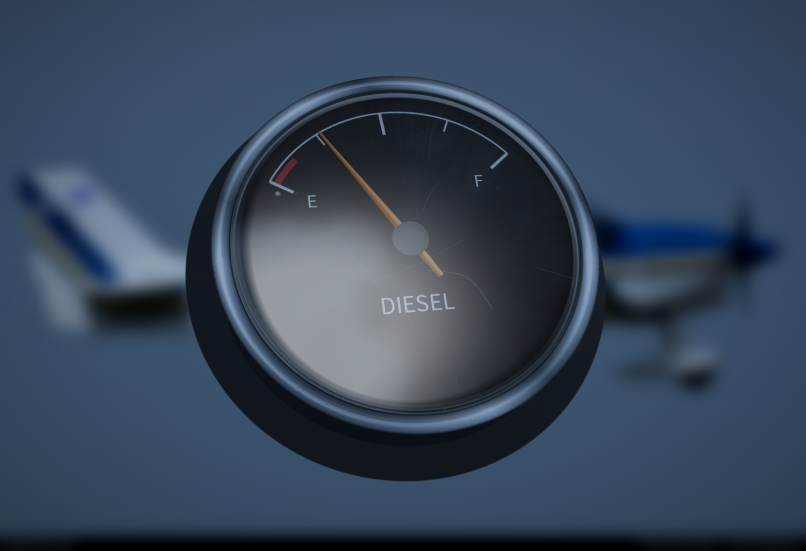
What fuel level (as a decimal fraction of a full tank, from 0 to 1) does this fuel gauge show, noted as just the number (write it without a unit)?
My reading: 0.25
